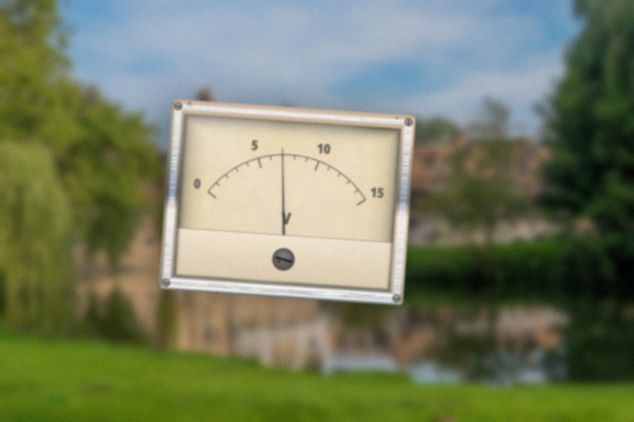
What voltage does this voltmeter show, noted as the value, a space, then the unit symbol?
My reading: 7 V
